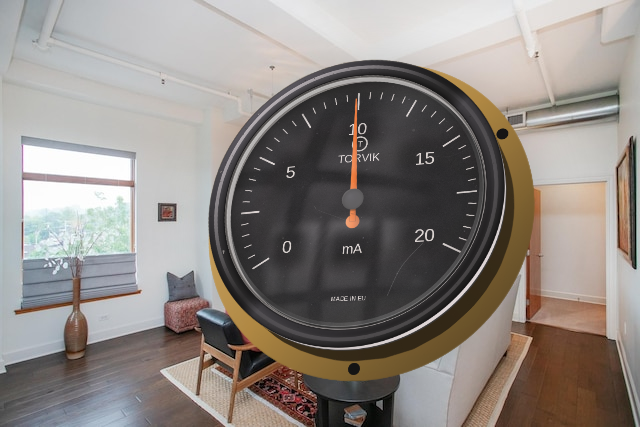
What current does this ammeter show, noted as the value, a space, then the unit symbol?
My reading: 10 mA
